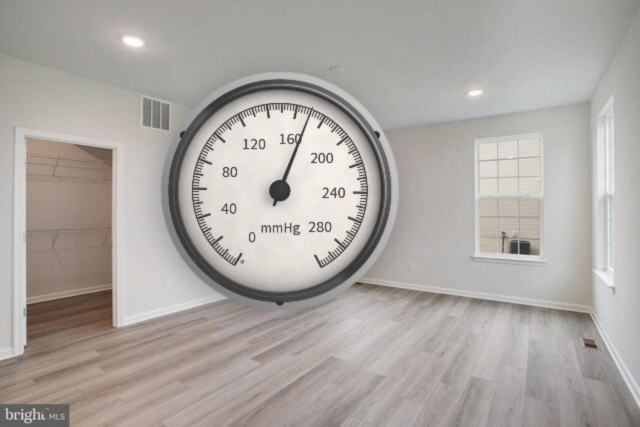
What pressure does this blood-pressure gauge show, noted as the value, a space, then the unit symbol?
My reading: 170 mmHg
